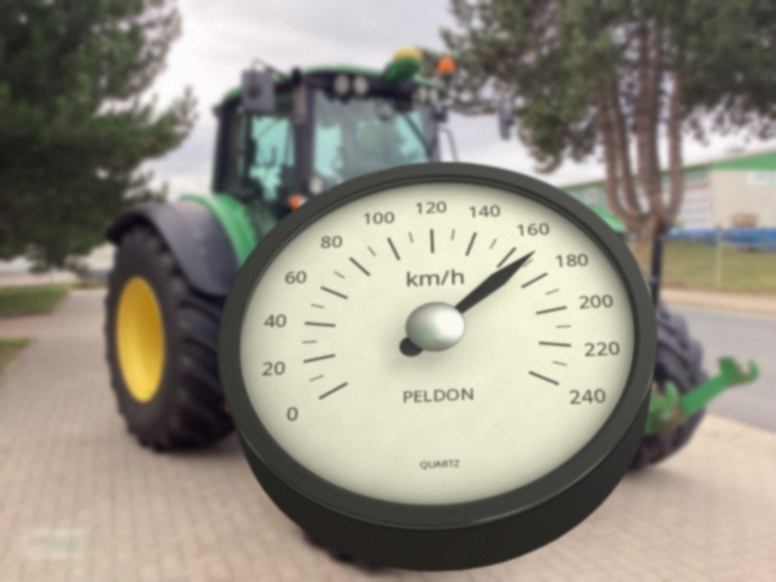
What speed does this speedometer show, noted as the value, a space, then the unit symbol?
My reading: 170 km/h
